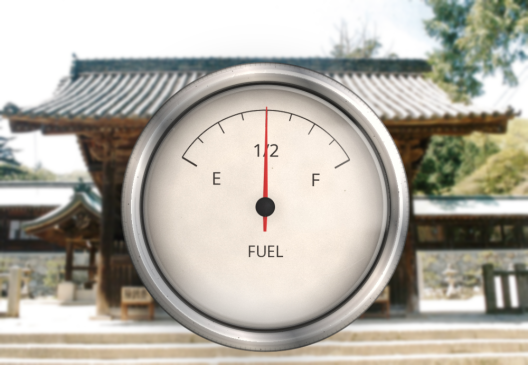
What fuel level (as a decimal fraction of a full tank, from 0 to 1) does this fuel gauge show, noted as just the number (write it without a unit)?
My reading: 0.5
